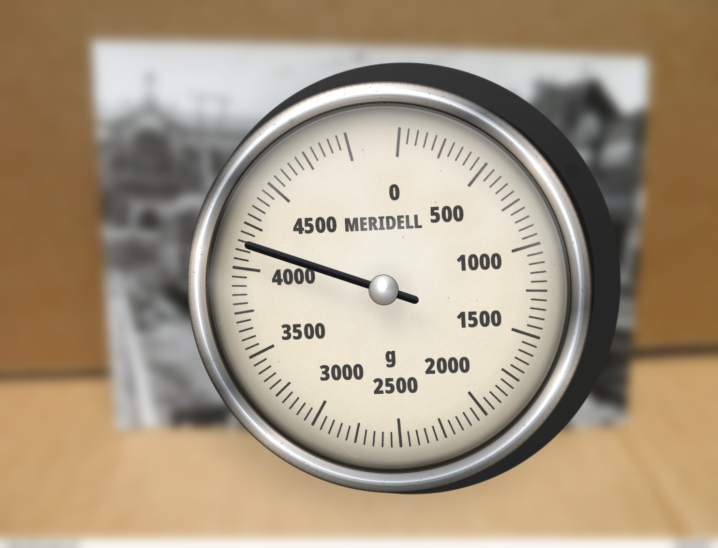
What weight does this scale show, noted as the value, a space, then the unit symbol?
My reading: 4150 g
